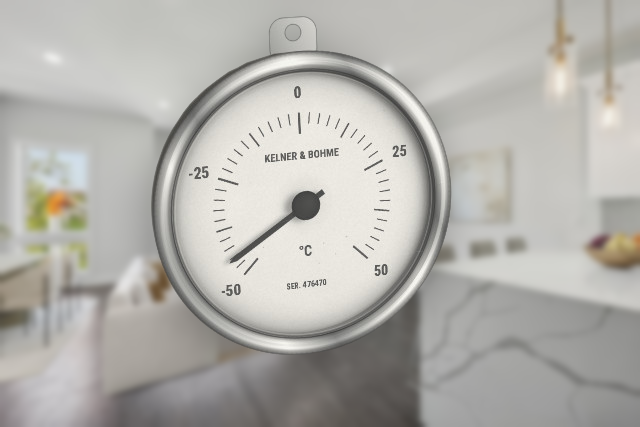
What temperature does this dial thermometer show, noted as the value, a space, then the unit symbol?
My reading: -45 °C
